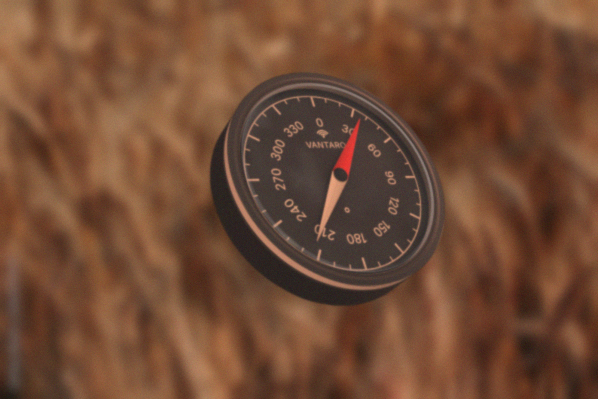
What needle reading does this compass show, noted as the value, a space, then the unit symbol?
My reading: 35 °
